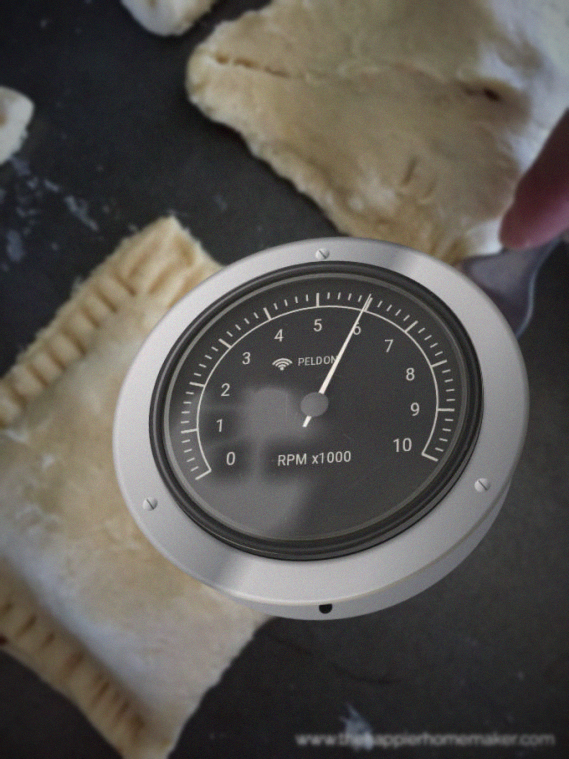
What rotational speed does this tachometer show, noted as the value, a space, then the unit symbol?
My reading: 6000 rpm
